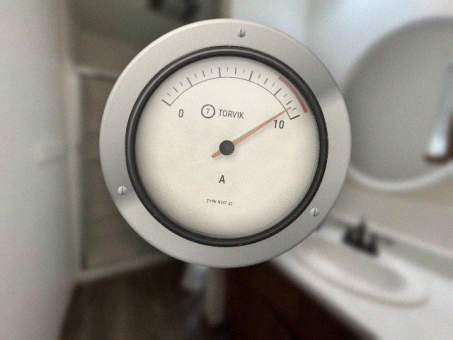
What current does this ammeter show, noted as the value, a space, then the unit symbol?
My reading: 9.25 A
